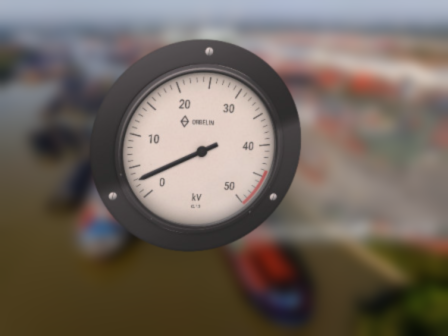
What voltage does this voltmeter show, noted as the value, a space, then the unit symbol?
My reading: 3 kV
